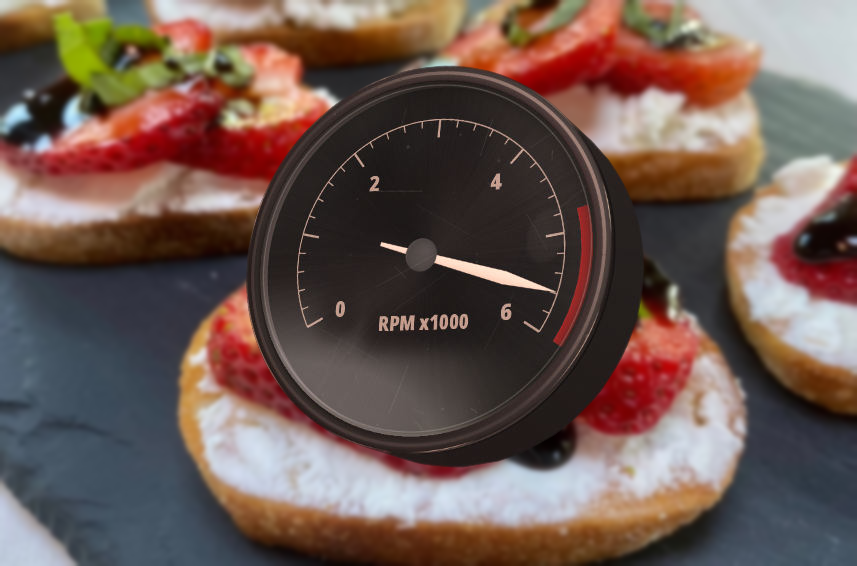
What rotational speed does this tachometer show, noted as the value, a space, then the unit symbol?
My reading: 5600 rpm
